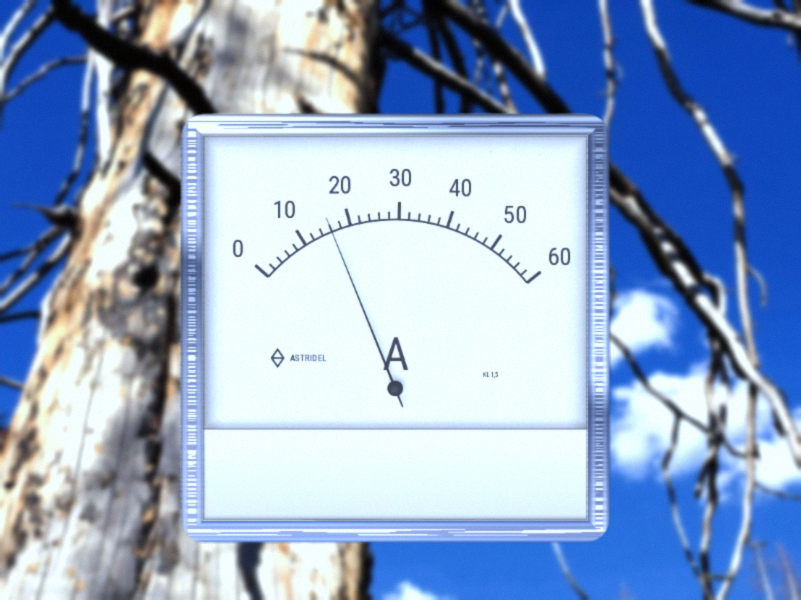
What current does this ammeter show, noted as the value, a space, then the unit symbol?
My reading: 16 A
